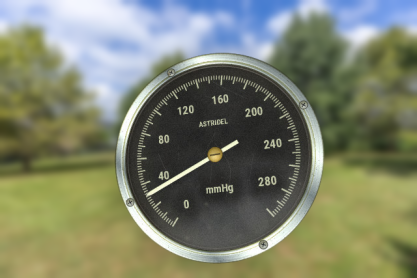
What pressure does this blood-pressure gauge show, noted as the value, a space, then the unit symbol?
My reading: 30 mmHg
